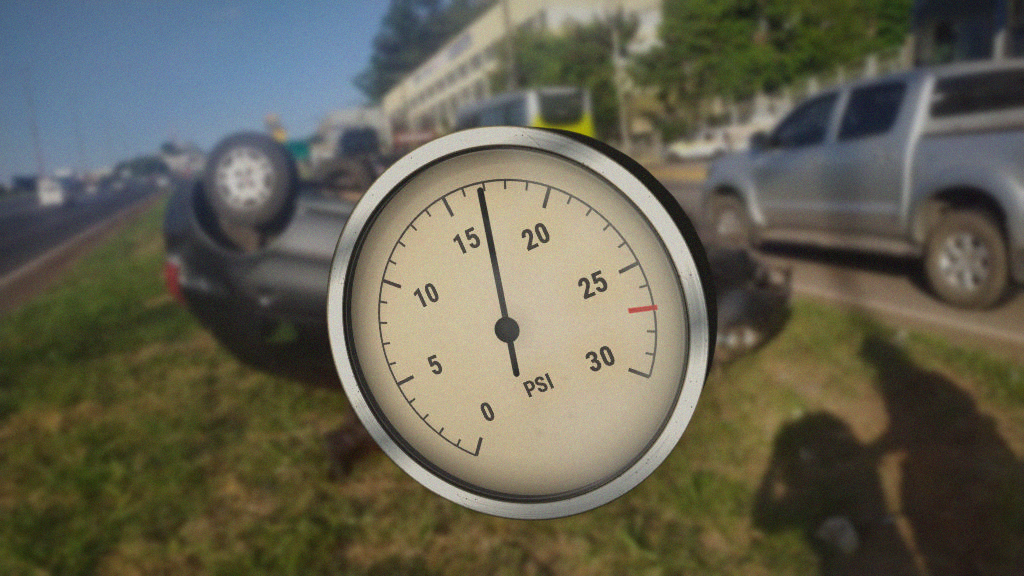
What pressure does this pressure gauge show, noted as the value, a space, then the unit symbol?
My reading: 17 psi
